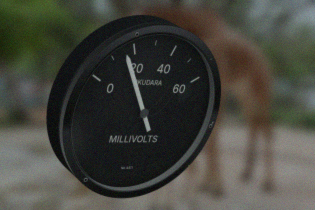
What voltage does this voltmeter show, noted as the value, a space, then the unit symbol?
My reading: 15 mV
